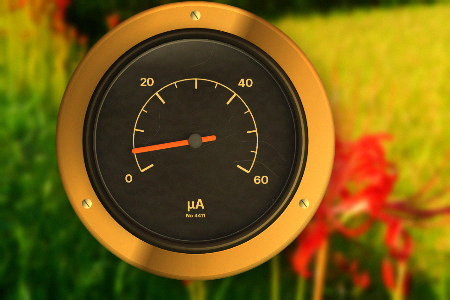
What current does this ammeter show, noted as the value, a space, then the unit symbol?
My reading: 5 µA
